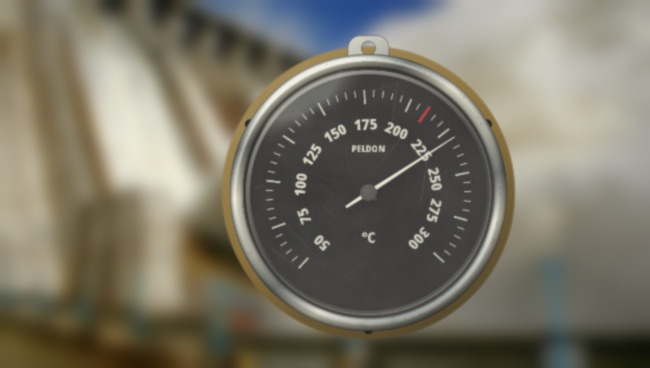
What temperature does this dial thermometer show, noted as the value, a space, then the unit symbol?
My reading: 230 °C
